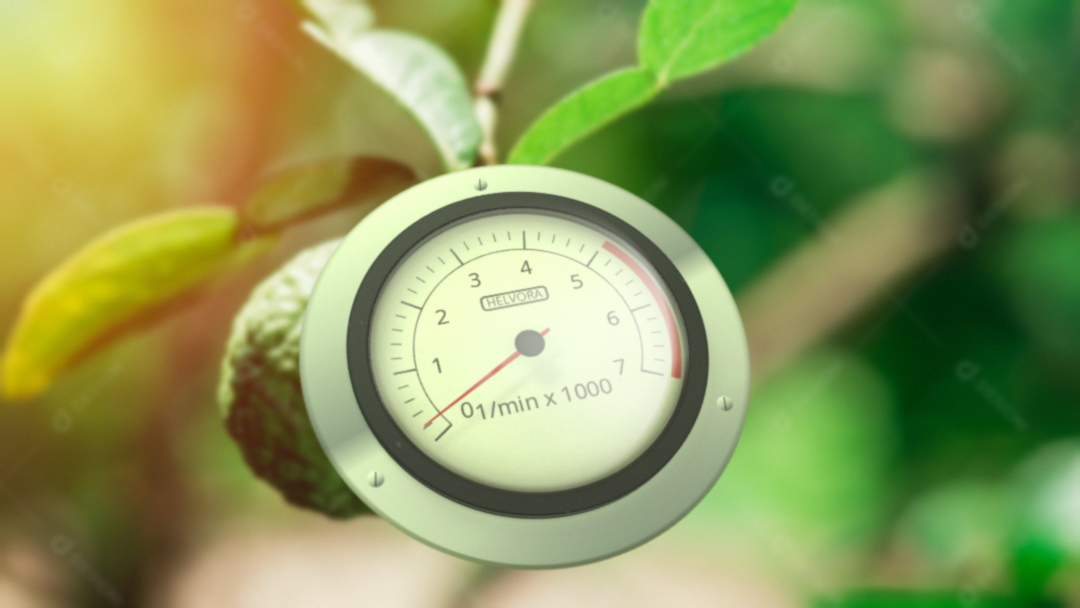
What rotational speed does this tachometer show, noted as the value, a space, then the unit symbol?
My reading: 200 rpm
